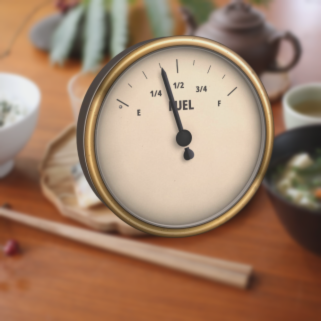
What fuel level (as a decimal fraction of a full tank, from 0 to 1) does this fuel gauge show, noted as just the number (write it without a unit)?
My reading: 0.375
